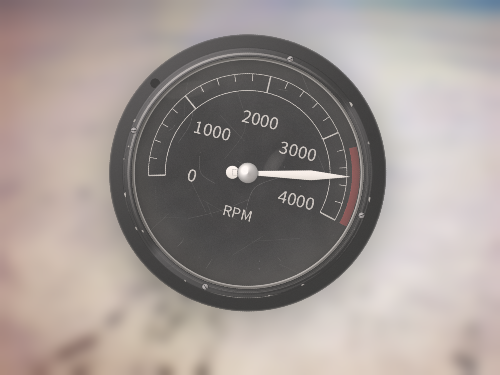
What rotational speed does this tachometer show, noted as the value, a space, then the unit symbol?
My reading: 3500 rpm
